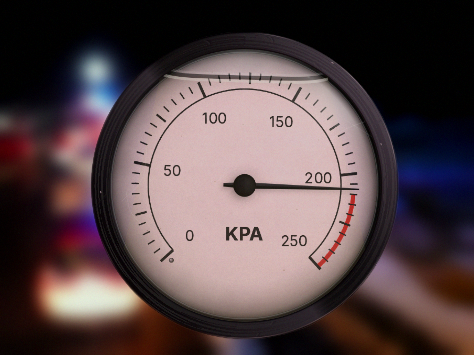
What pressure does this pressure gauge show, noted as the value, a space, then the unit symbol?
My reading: 207.5 kPa
